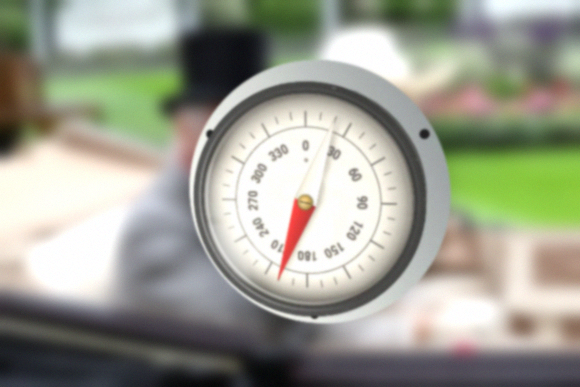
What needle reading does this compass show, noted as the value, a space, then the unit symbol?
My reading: 200 °
